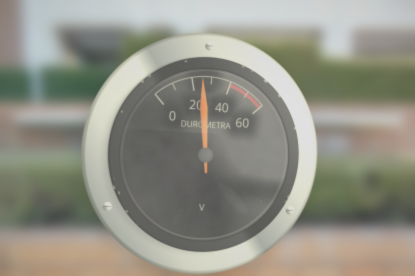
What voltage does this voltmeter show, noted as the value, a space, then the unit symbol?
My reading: 25 V
